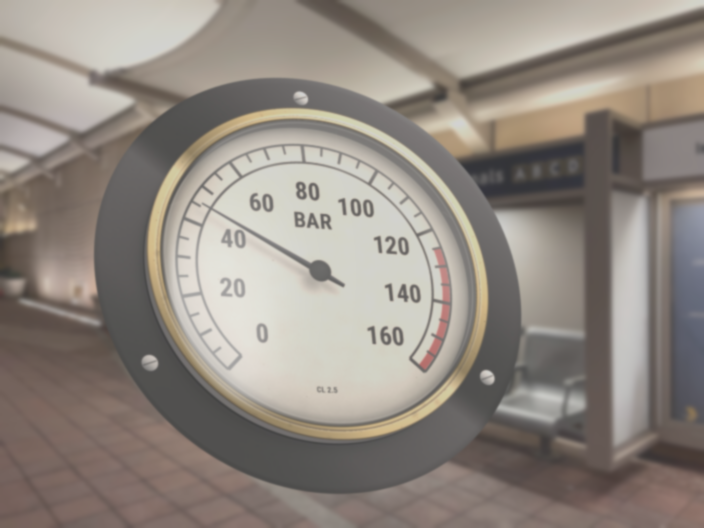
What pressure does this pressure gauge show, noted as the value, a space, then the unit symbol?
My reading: 45 bar
